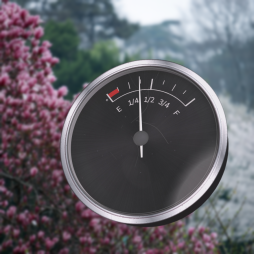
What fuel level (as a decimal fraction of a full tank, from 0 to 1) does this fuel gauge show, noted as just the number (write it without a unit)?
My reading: 0.375
